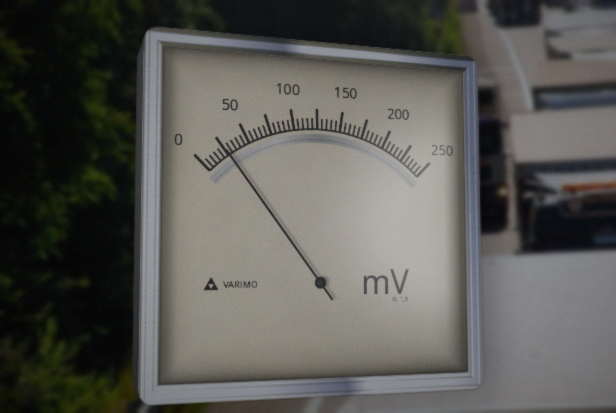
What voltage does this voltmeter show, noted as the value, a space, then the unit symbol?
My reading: 25 mV
